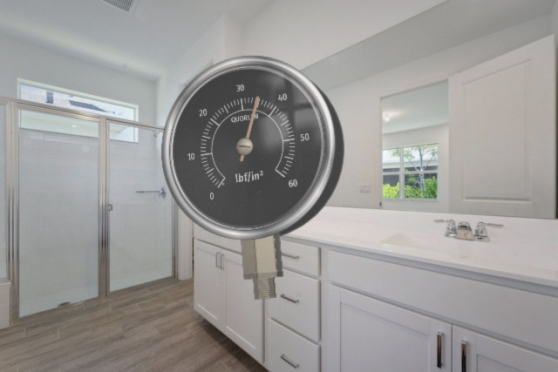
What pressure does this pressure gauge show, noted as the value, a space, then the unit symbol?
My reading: 35 psi
